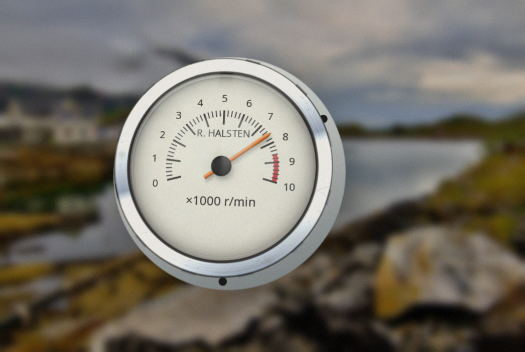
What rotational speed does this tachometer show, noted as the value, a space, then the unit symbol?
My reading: 7600 rpm
